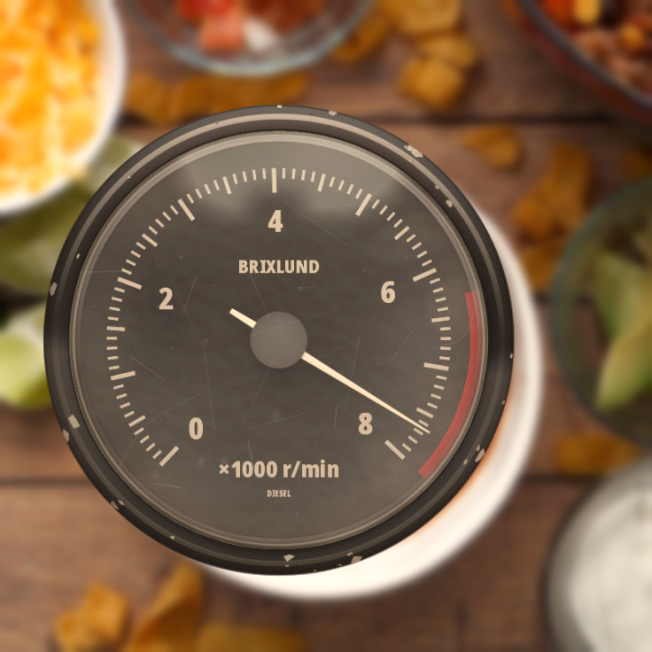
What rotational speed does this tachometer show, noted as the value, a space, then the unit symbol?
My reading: 7650 rpm
